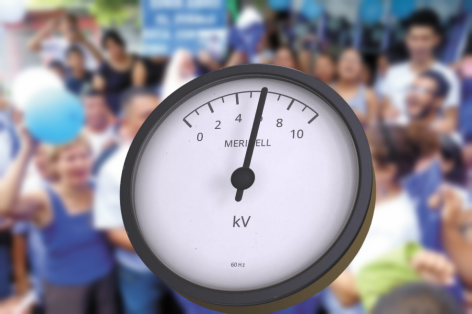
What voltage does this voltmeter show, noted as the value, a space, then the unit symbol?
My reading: 6 kV
